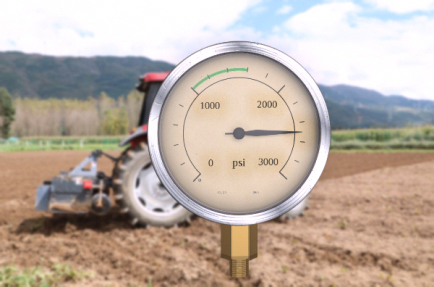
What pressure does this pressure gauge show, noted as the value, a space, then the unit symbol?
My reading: 2500 psi
